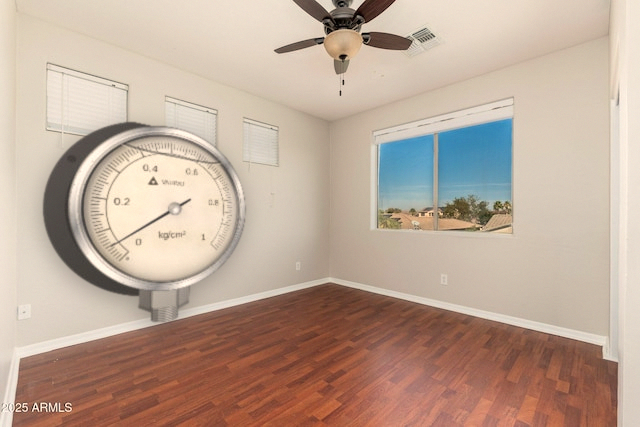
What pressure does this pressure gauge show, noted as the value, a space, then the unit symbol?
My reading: 0.05 kg/cm²
